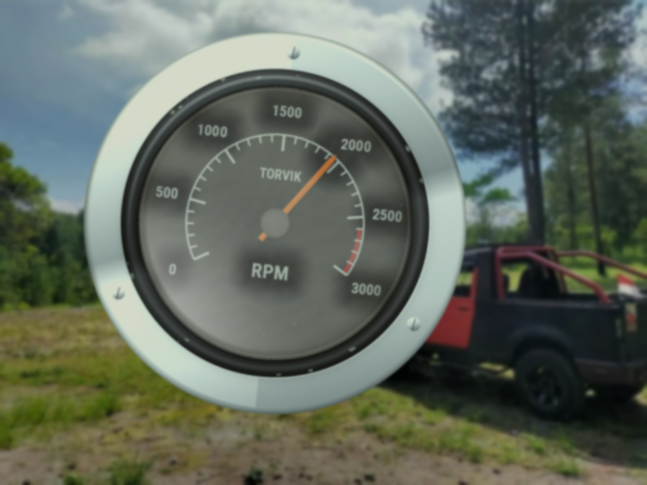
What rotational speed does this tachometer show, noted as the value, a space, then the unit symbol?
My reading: 1950 rpm
